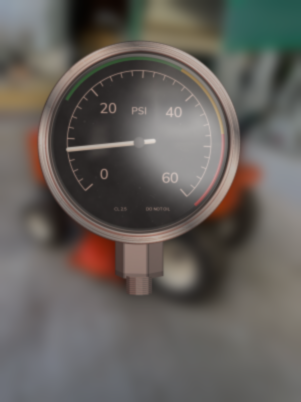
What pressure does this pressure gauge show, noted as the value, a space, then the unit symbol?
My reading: 8 psi
